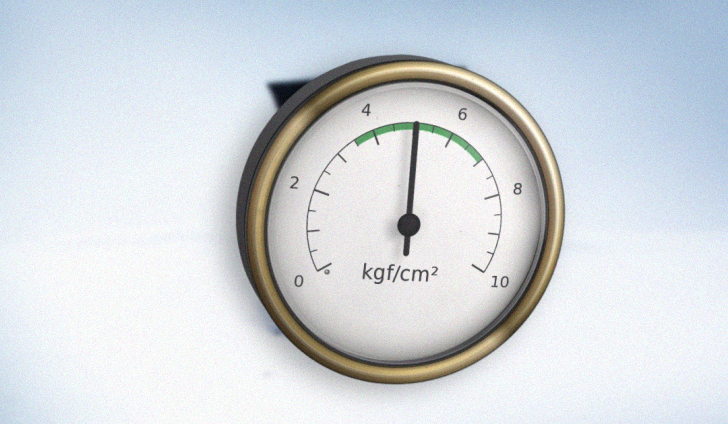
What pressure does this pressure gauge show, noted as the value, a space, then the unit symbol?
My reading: 5 kg/cm²
